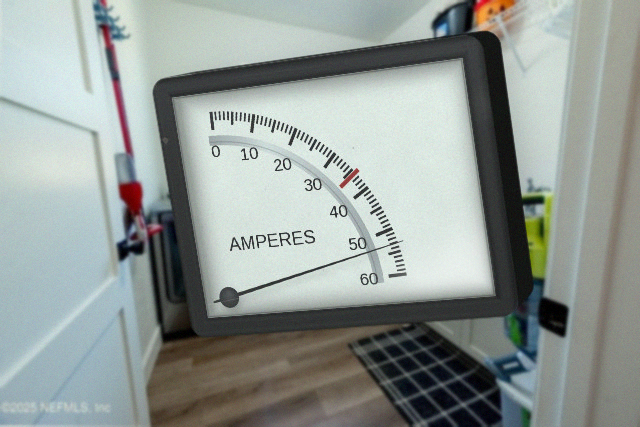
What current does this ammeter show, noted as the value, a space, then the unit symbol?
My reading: 53 A
